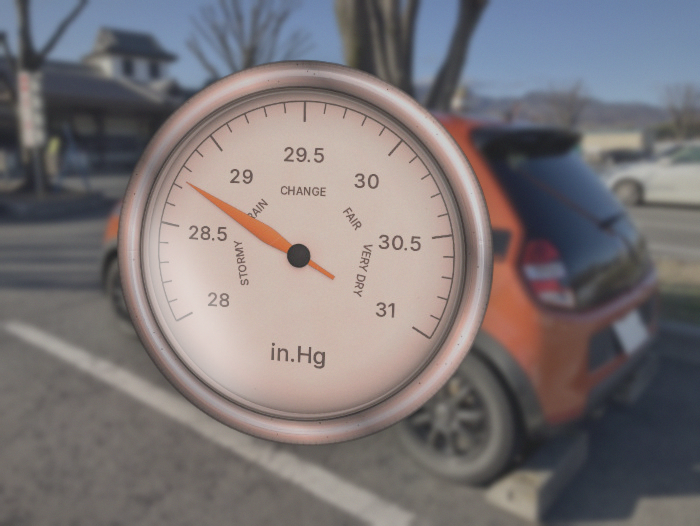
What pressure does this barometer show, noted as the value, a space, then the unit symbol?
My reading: 28.75 inHg
